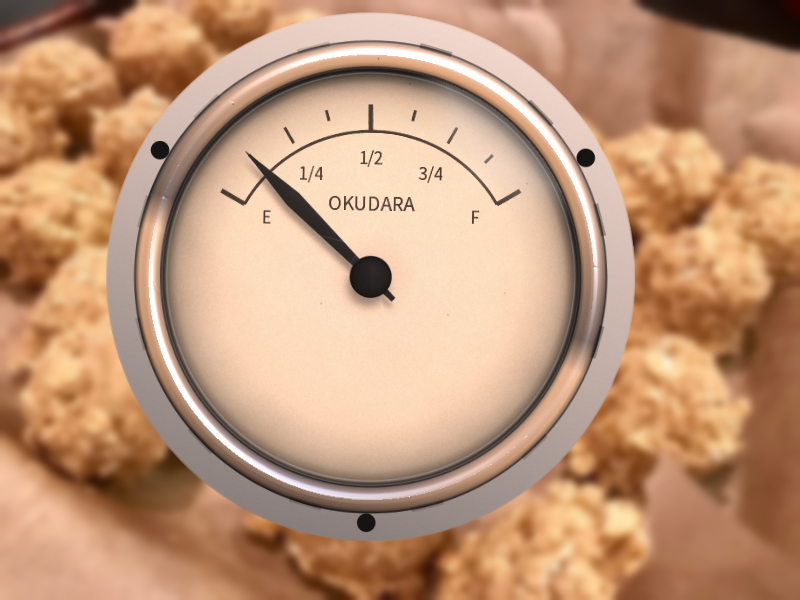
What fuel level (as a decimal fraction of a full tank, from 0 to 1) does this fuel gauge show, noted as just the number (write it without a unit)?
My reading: 0.125
